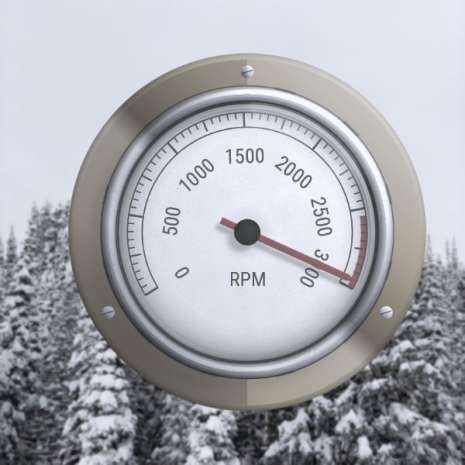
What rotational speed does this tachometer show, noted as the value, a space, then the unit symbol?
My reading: 2950 rpm
